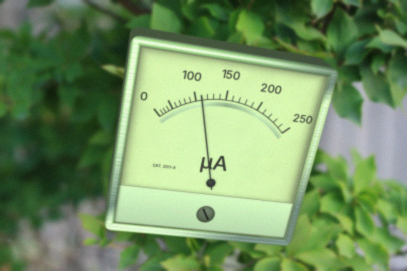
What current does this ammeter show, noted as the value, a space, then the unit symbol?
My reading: 110 µA
